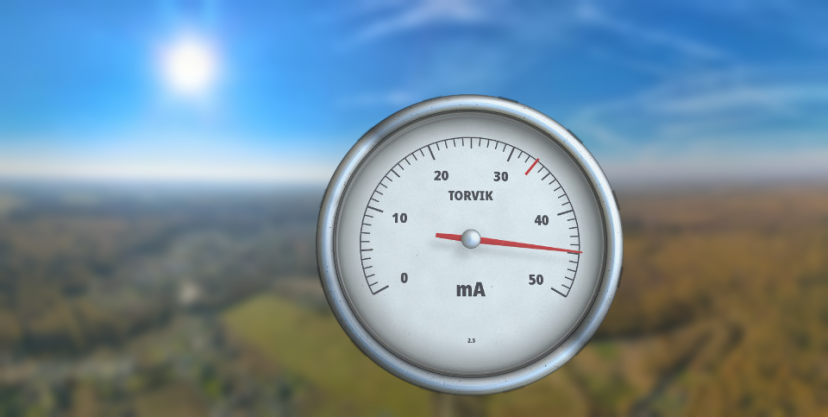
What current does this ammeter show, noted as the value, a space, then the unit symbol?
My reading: 45 mA
